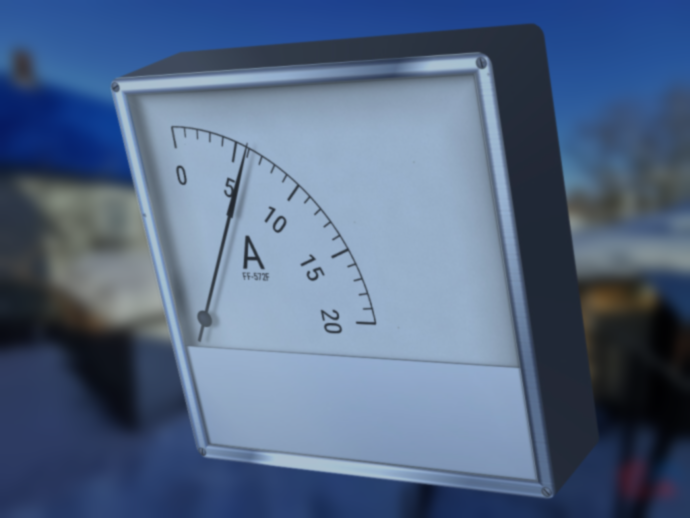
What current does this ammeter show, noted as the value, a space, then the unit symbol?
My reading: 6 A
